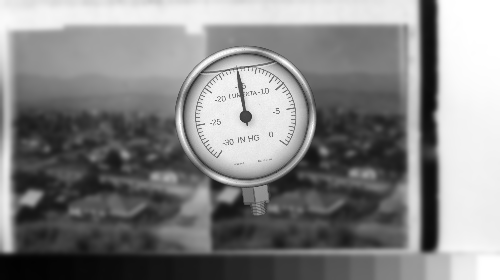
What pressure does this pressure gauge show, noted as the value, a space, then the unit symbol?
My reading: -15 inHg
